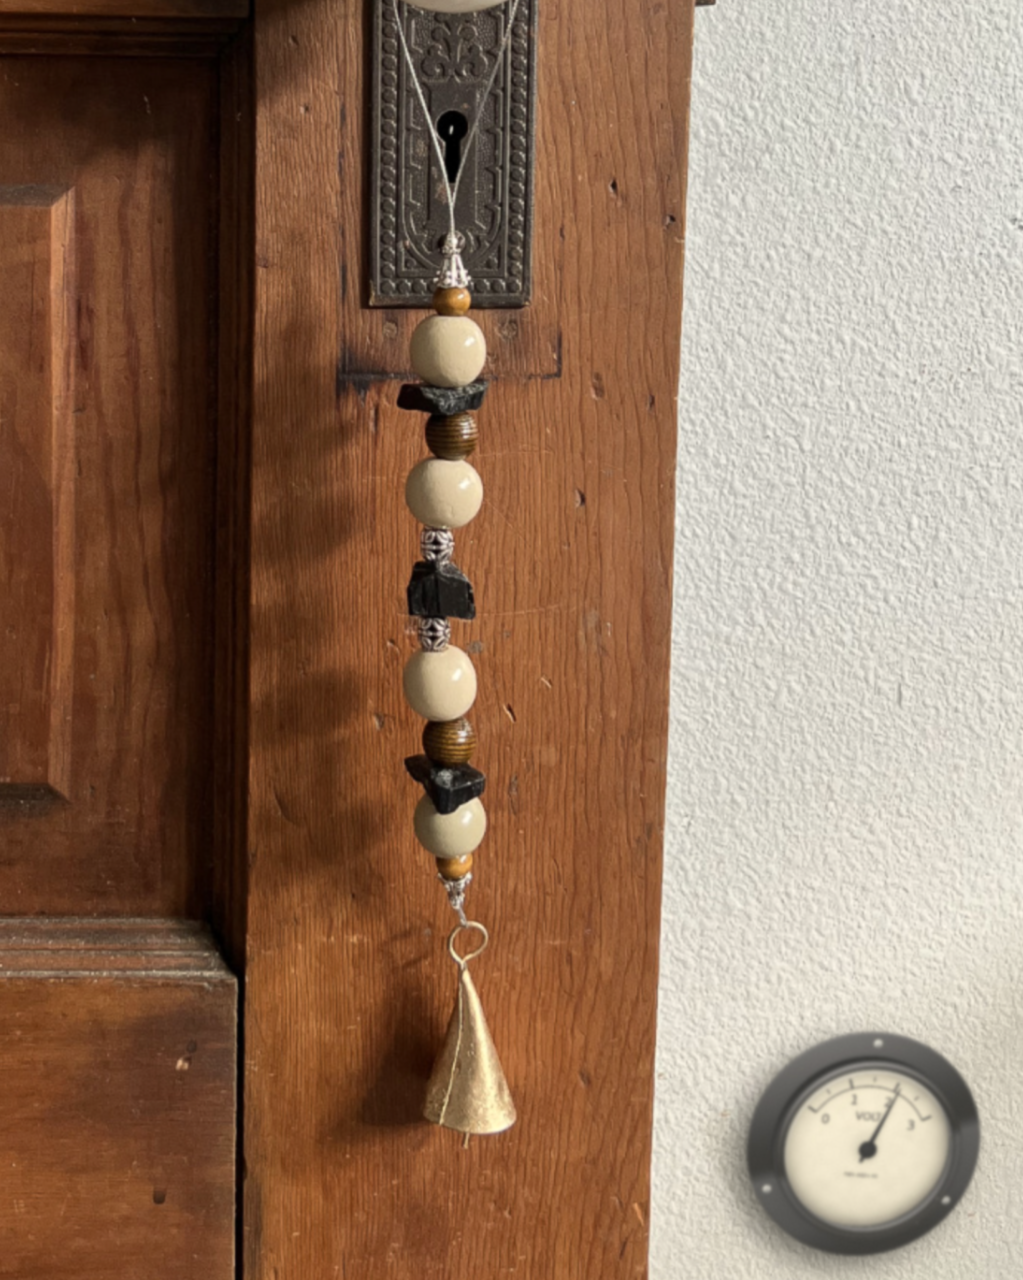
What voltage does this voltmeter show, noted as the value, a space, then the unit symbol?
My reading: 2 V
